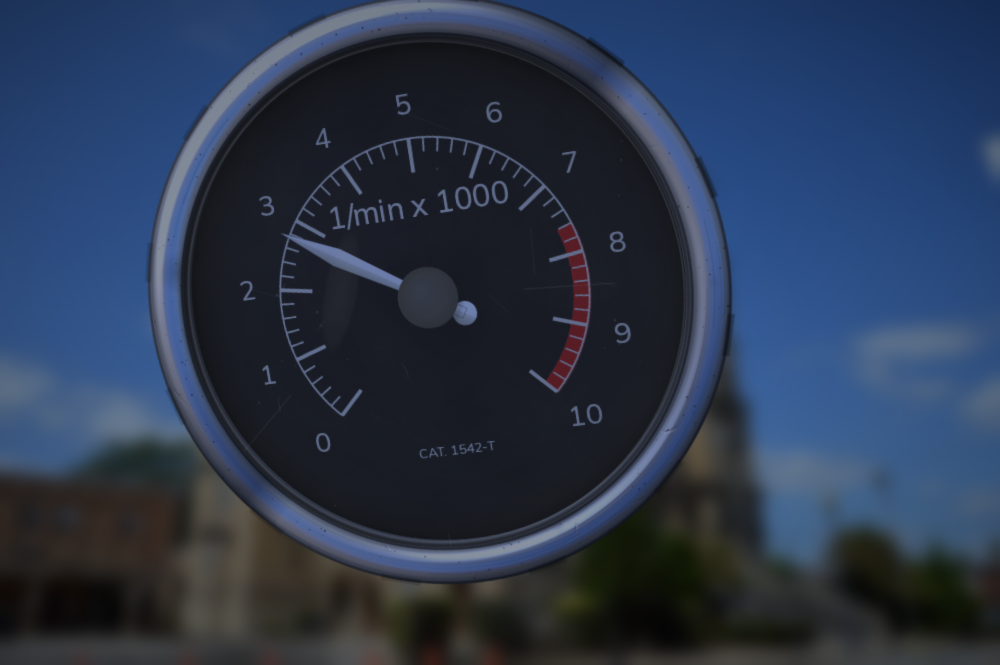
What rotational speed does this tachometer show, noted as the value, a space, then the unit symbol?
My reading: 2800 rpm
